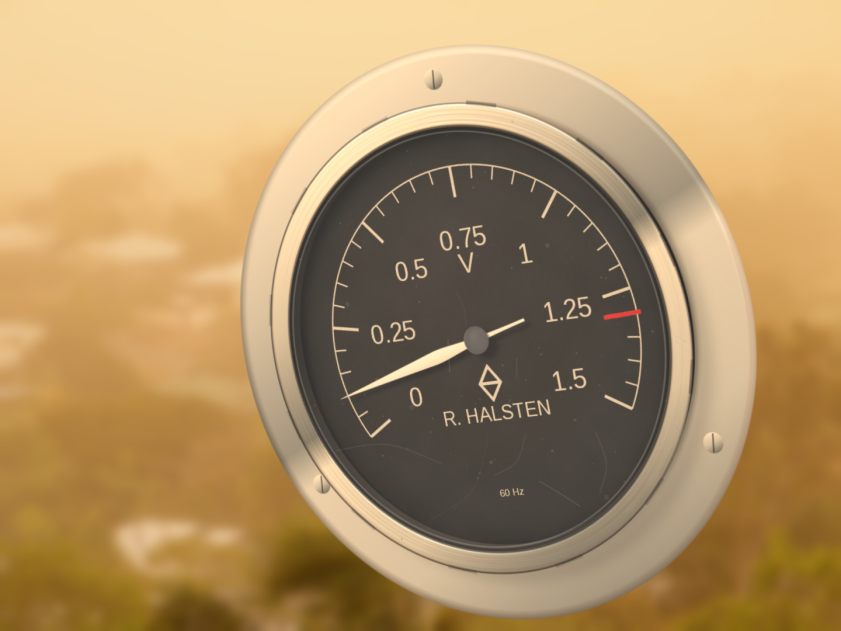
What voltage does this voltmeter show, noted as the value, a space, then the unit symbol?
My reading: 0.1 V
